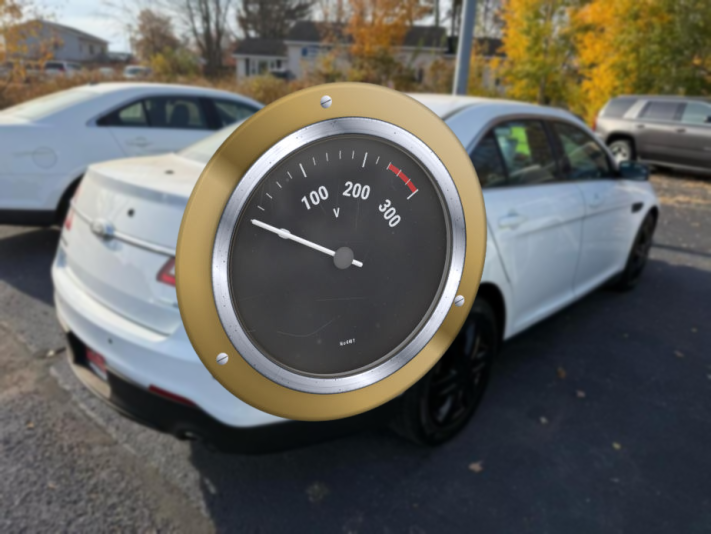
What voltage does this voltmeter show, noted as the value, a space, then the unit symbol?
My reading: 0 V
